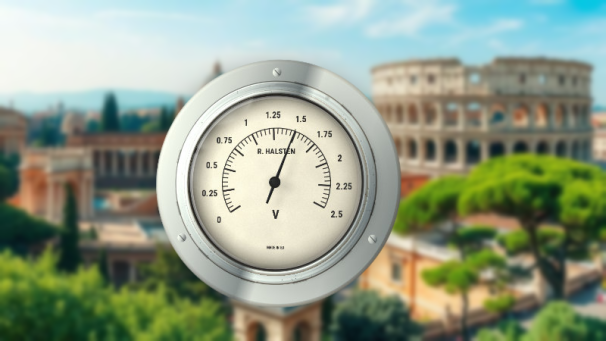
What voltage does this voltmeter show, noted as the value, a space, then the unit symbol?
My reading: 1.5 V
